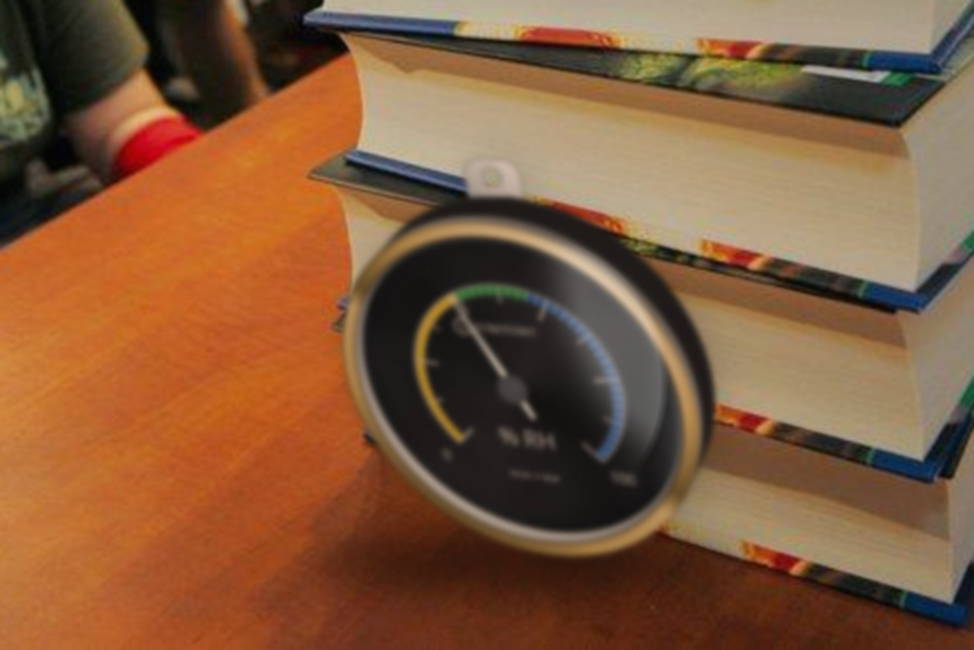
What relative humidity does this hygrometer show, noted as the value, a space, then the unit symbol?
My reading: 40 %
